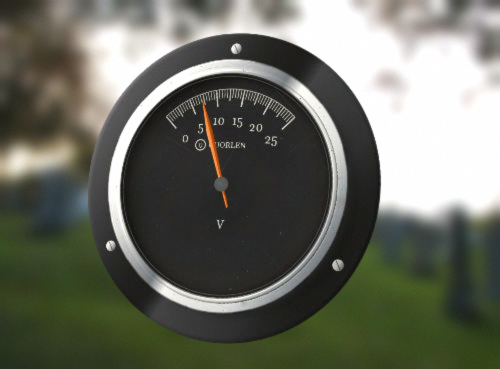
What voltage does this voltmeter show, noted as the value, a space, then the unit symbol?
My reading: 7.5 V
